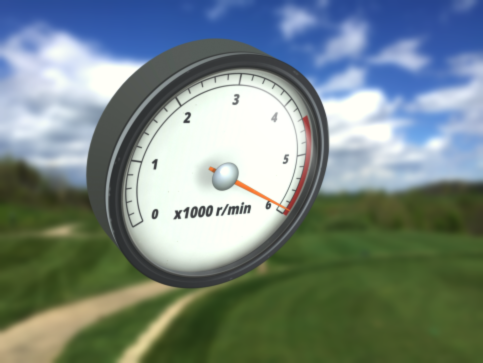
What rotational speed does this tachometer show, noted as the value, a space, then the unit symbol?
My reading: 5900 rpm
